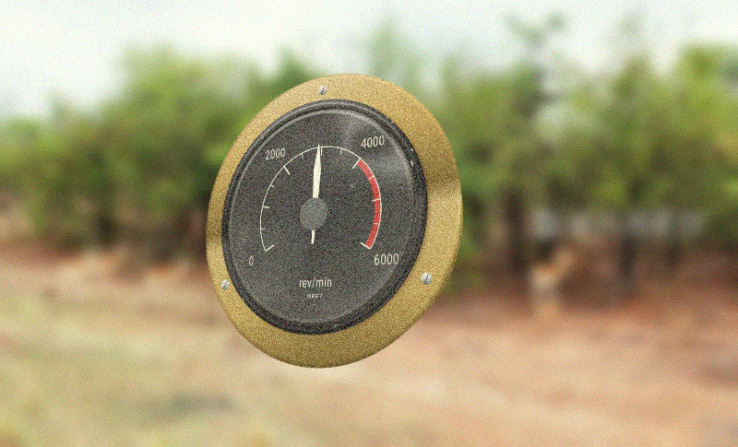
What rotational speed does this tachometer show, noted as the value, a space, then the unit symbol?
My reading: 3000 rpm
